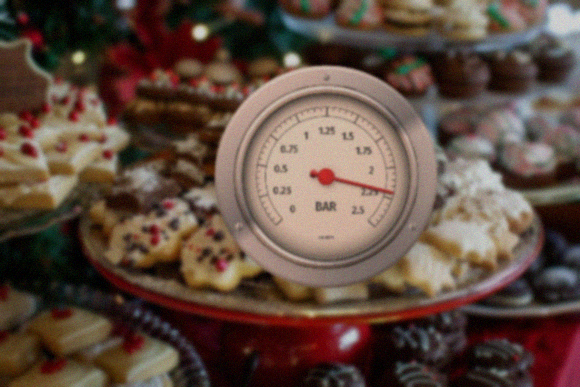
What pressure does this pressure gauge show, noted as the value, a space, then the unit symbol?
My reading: 2.2 bar
